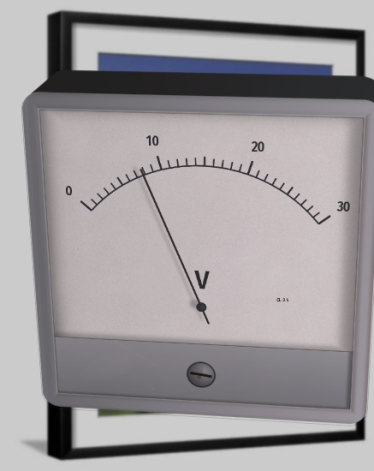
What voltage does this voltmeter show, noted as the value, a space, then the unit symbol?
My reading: 8 V
